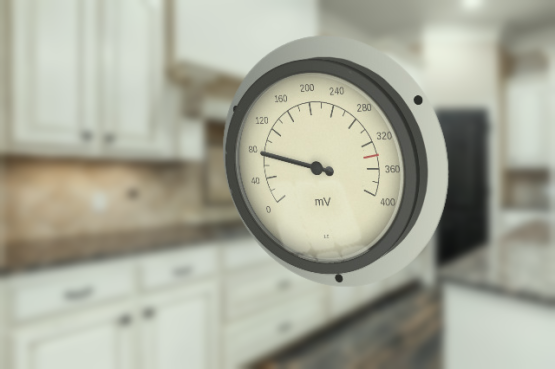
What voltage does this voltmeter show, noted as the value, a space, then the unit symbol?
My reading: 80 mV
